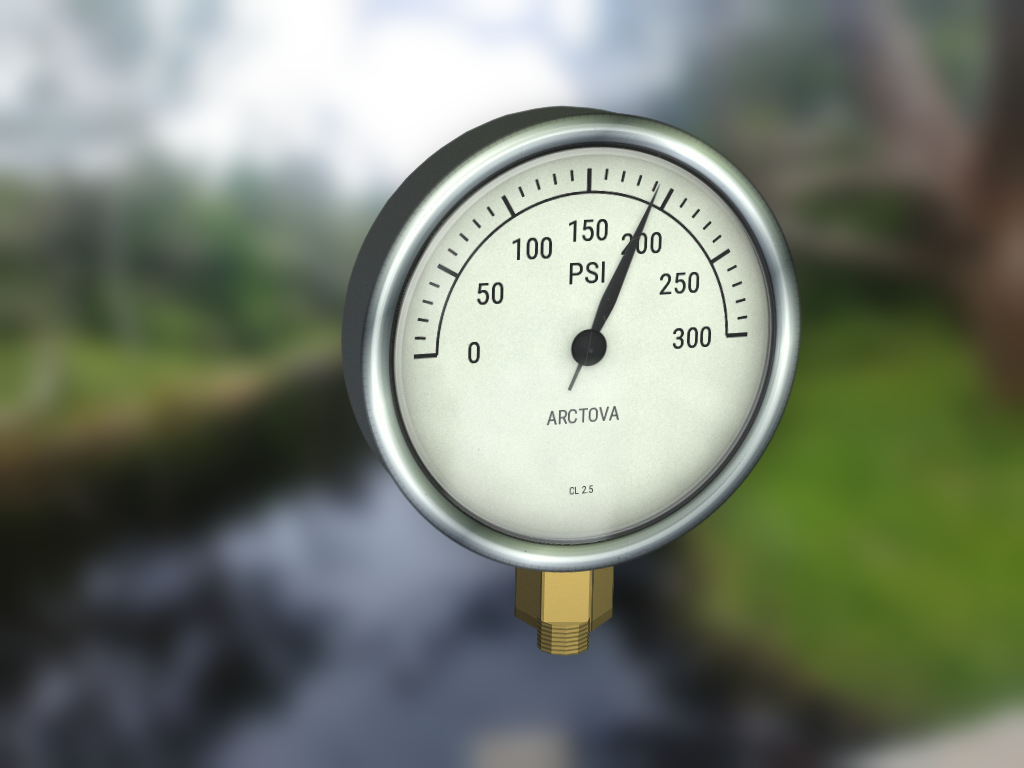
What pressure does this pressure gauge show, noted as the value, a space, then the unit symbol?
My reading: 190 psi
